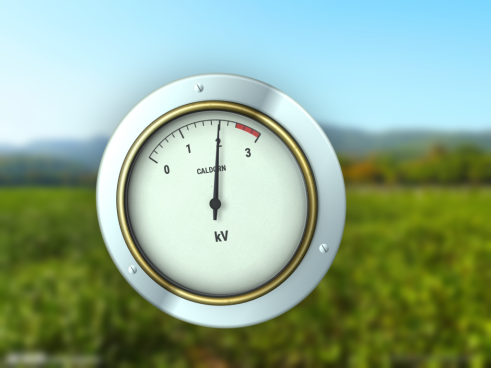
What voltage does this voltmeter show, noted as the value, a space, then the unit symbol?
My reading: 2 kV
